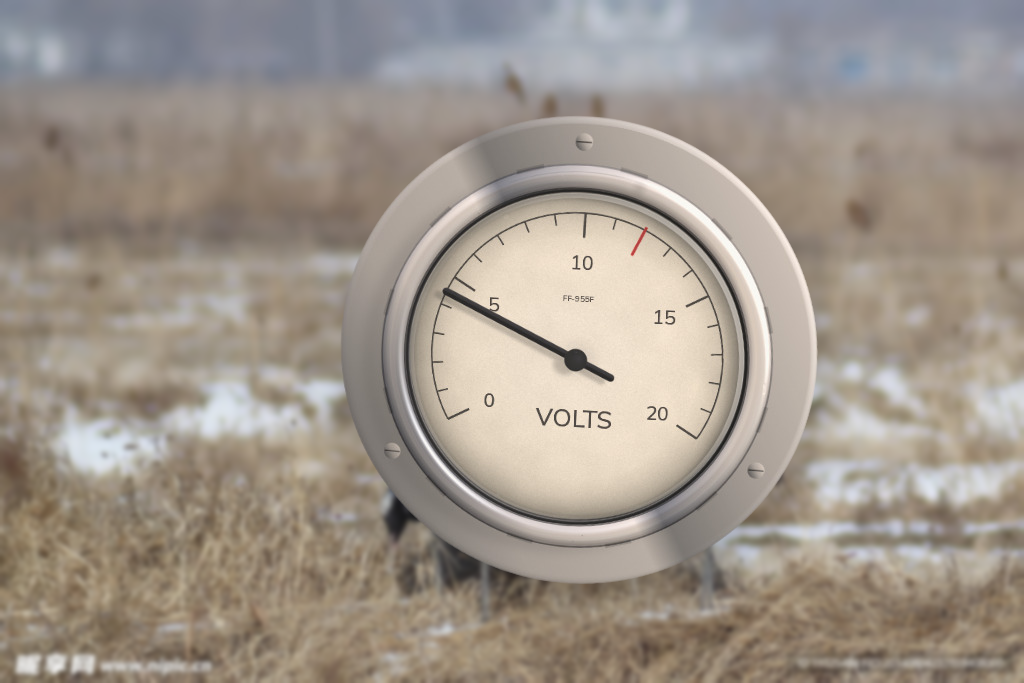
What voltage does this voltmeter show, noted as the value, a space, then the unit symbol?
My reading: 4.5 V
